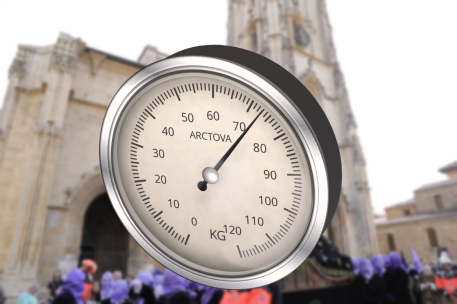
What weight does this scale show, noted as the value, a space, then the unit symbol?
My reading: 73 kg
